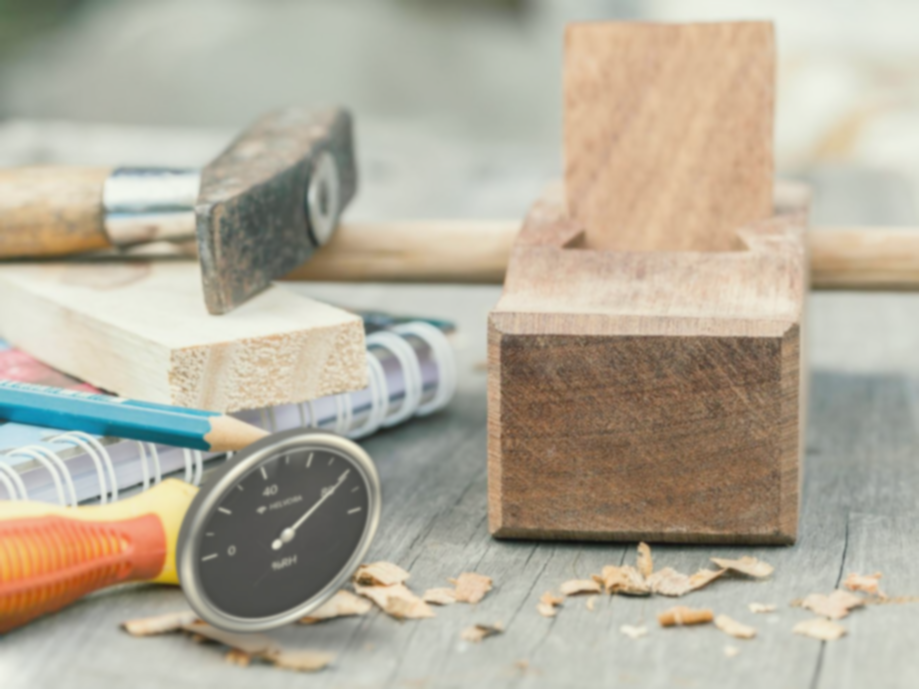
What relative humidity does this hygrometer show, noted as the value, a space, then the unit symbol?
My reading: 80 %
